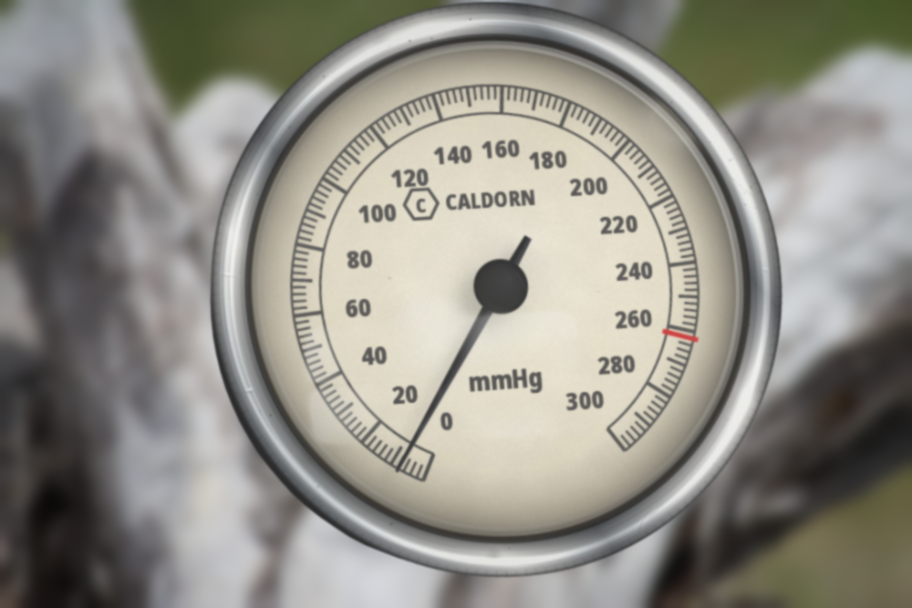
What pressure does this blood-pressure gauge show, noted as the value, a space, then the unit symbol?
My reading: 8 mmHg
